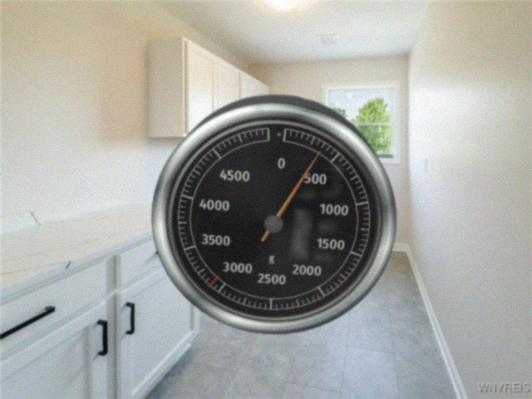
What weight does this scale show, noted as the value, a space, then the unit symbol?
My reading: 350 g
